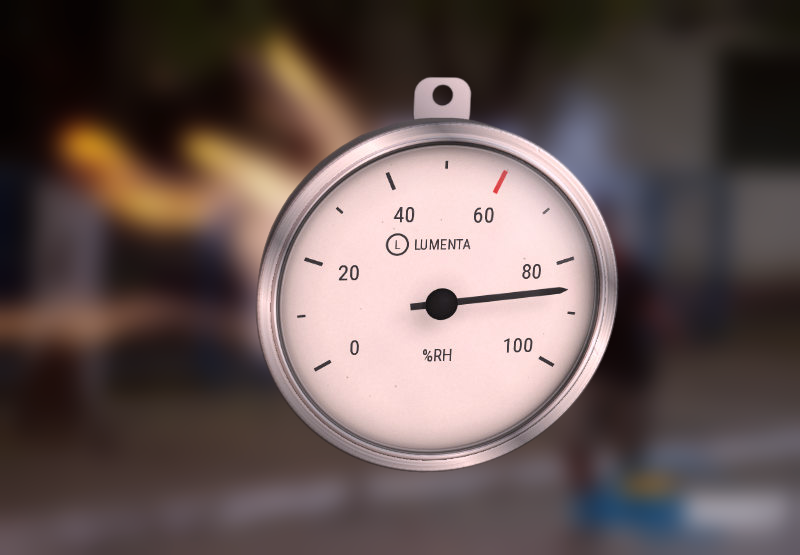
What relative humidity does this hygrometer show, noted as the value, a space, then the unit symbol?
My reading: 85 %
